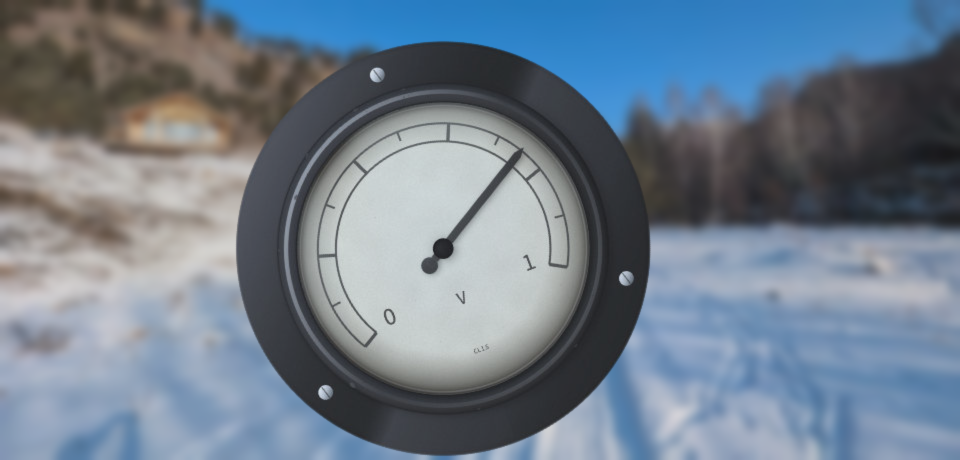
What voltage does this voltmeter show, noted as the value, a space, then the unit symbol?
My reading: 0.75 V
